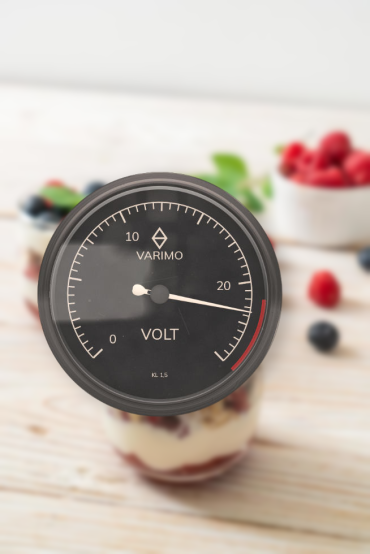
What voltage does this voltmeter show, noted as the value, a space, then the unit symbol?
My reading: 21.75 V
